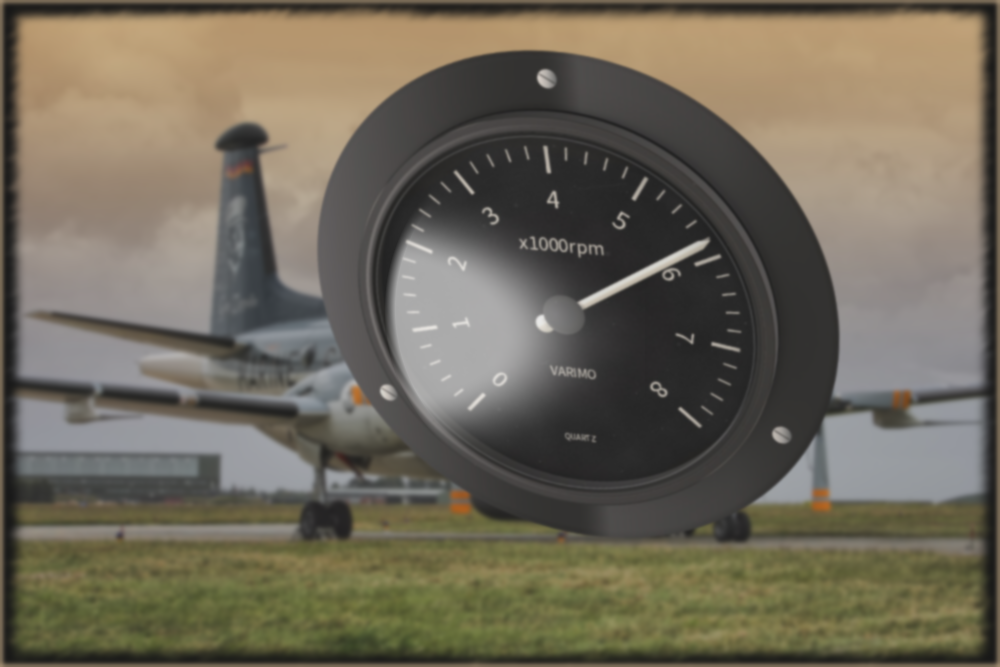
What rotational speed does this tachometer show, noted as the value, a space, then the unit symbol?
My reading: 5800 rpm
